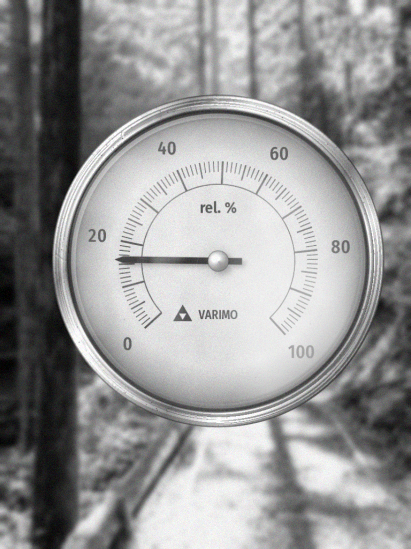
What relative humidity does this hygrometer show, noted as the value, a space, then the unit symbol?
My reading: 16 %
